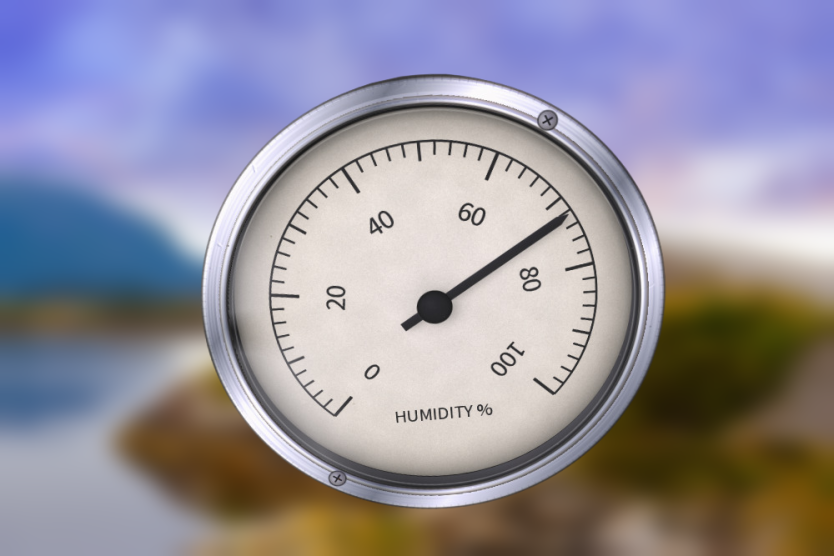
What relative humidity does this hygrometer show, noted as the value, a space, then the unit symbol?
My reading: 72 %
